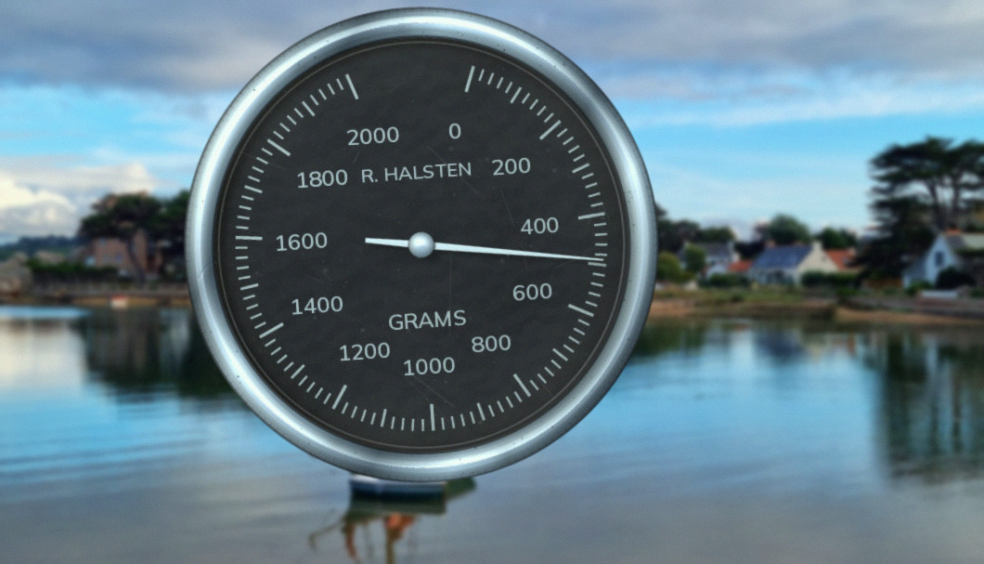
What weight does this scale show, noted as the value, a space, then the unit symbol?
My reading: 490 g
